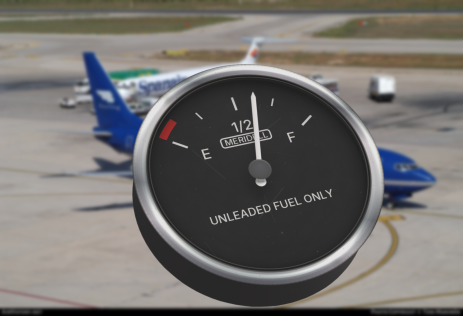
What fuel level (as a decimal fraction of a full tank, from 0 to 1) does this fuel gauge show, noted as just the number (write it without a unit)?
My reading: 0.625
